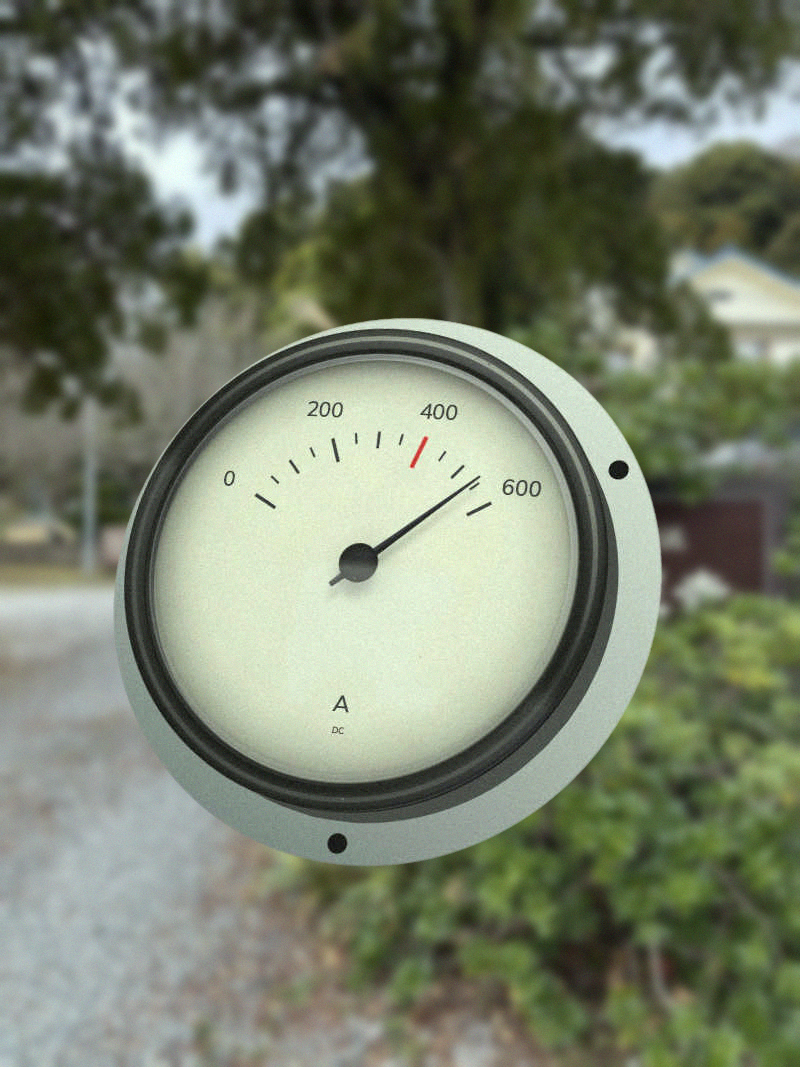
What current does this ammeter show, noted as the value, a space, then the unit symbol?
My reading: 550 A
